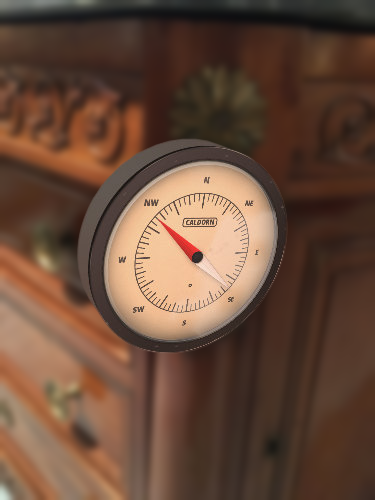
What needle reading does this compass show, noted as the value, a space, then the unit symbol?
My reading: 310 °
